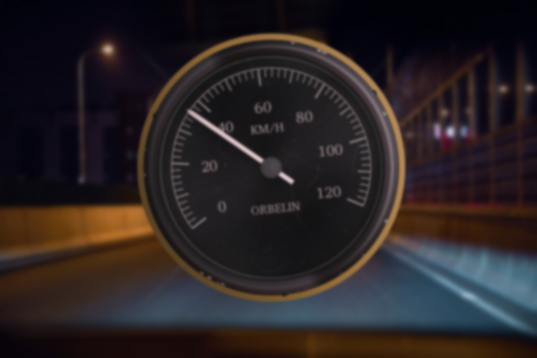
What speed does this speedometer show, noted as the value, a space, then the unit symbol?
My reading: 36 km/h
